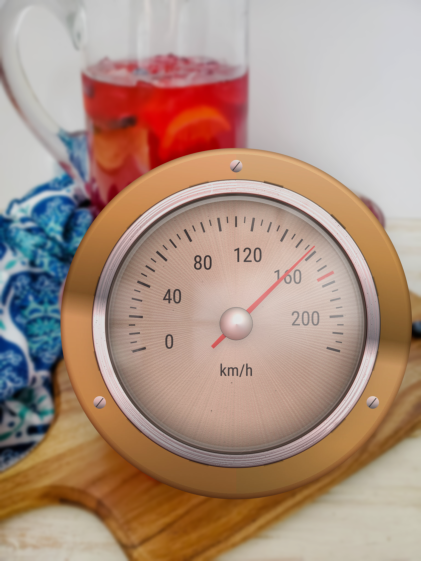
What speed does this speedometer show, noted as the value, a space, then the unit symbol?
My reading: 157.5 km/h
